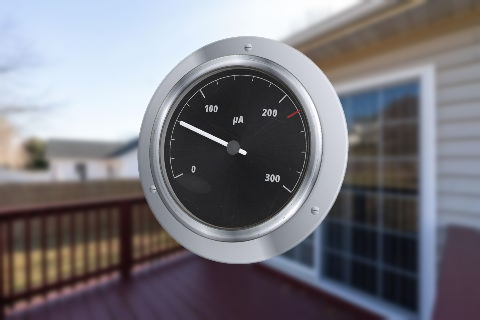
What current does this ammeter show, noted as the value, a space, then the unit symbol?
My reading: 60 µA
